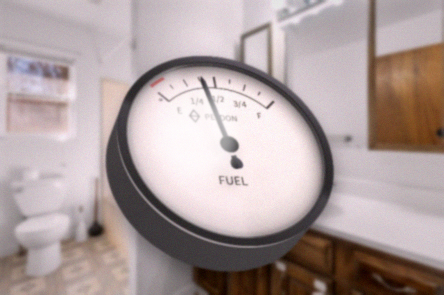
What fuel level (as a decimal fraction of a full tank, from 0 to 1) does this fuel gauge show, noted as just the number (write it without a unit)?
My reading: 0.375
